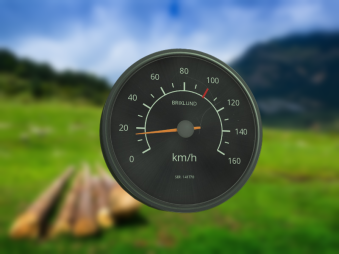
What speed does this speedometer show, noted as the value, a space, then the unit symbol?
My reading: 15 km/h
